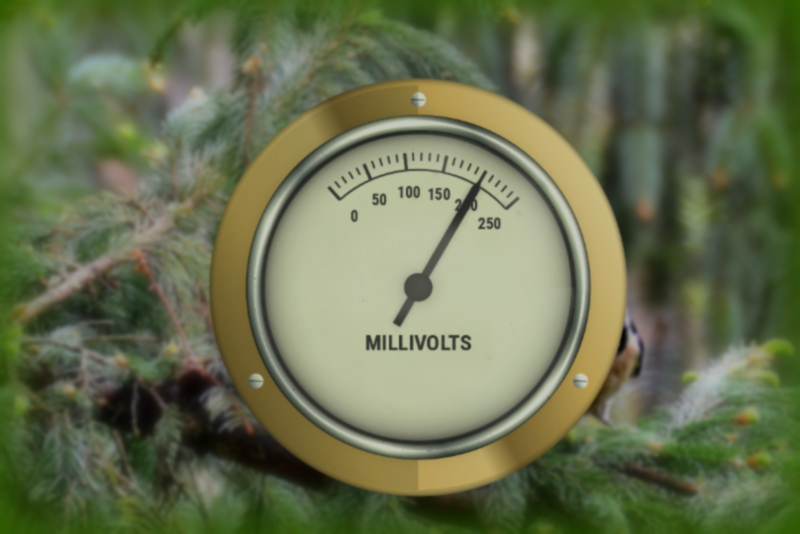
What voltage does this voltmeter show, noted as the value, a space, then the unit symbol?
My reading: 200 mV
